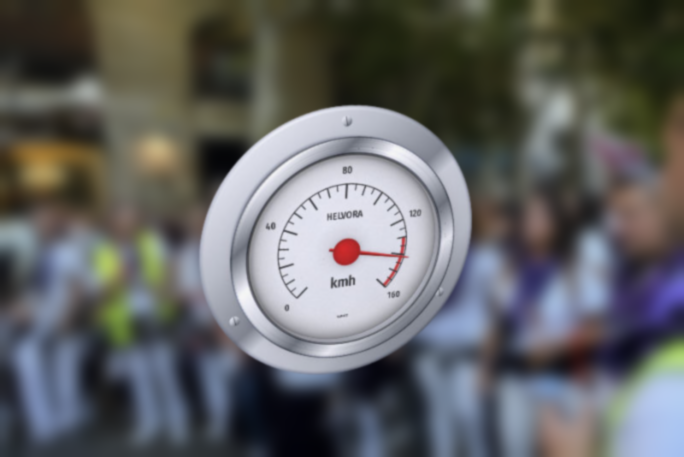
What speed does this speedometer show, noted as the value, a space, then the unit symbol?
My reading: 140 km/h
